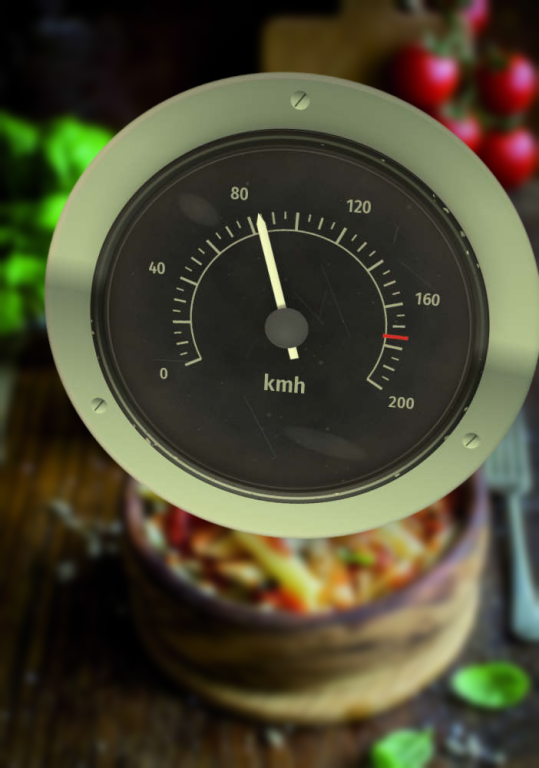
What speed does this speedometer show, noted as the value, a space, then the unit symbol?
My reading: 85 km/h
